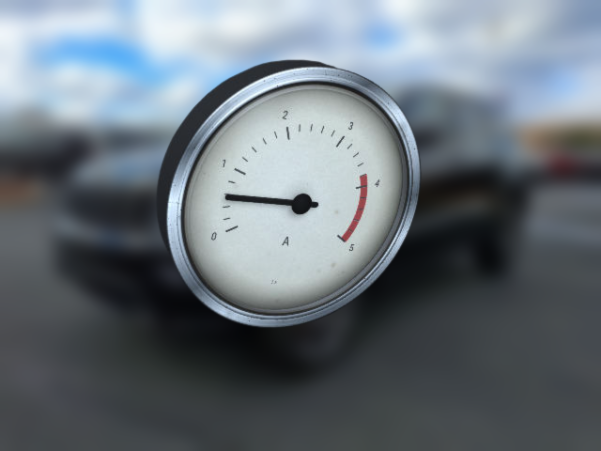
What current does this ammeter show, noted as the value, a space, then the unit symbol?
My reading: 0.6 A
